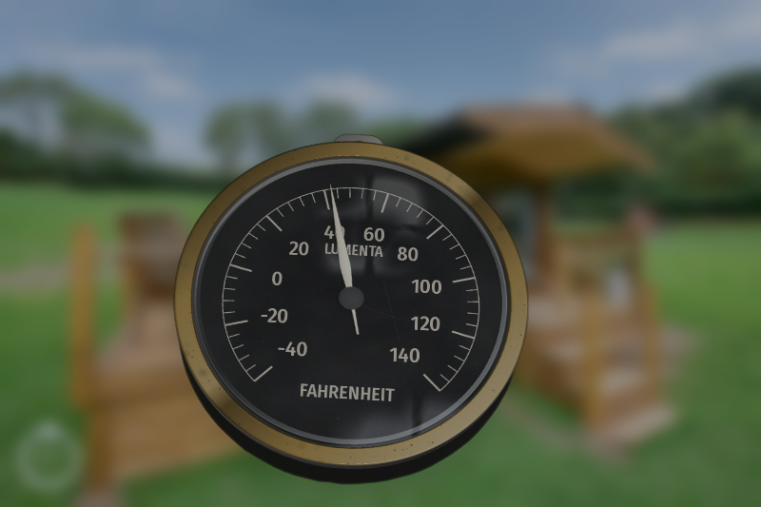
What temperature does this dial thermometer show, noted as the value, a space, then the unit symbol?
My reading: 42 °F
